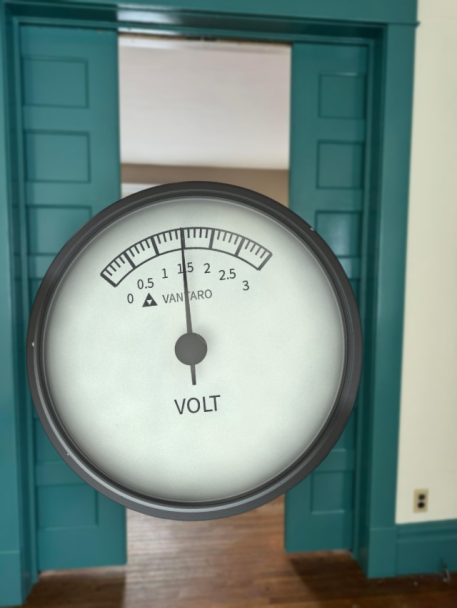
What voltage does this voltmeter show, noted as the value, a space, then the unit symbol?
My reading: 1.5 V
